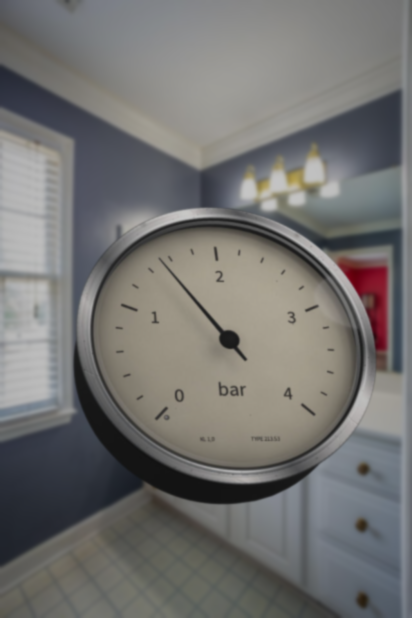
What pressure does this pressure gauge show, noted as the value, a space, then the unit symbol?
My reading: 1.5 bar
